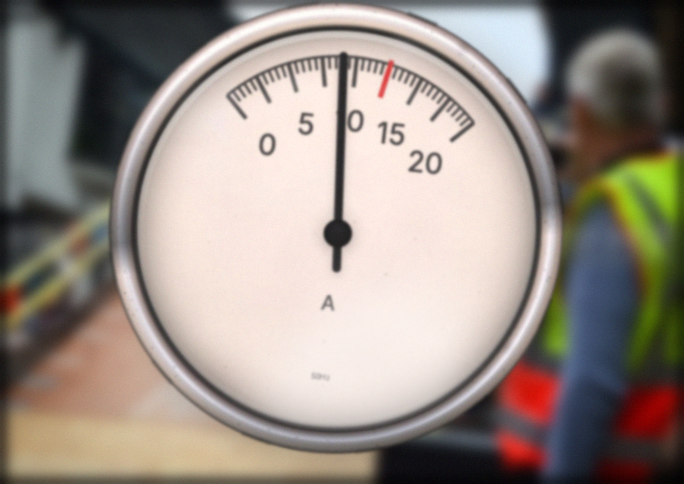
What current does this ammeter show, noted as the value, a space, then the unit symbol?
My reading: 9 A
